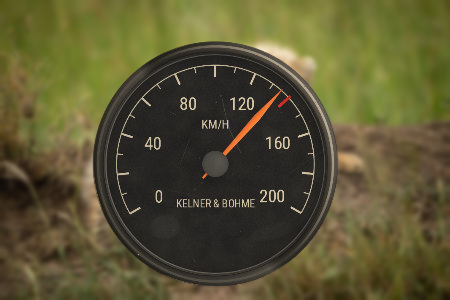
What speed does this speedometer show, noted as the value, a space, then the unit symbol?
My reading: 135 km/h
